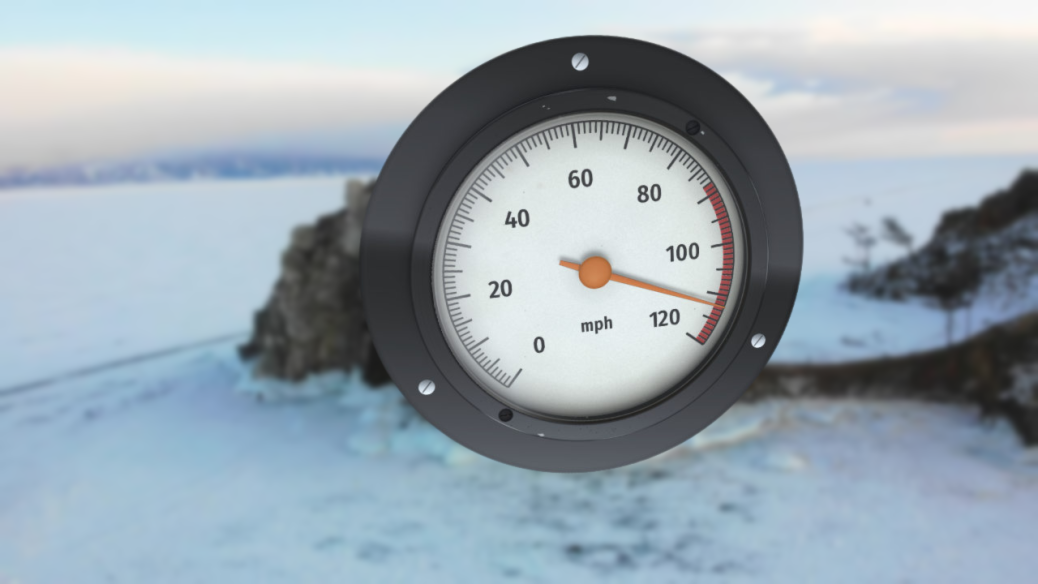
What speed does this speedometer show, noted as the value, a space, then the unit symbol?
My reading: 112 mph
